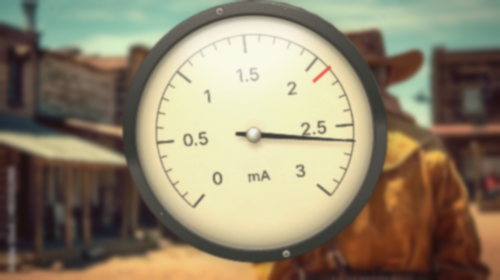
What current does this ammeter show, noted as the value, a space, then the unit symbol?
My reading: 2.6 mA
